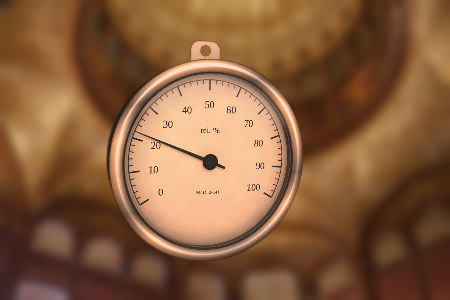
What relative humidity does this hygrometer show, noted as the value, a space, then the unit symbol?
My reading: 22 %
